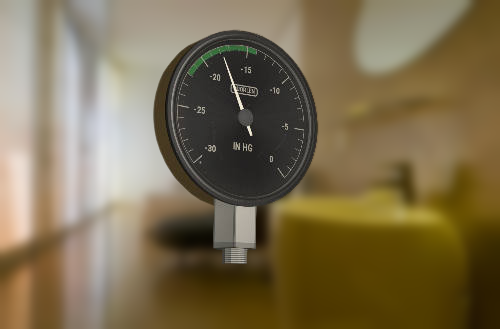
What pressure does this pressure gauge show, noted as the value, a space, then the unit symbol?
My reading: -18 inHg
